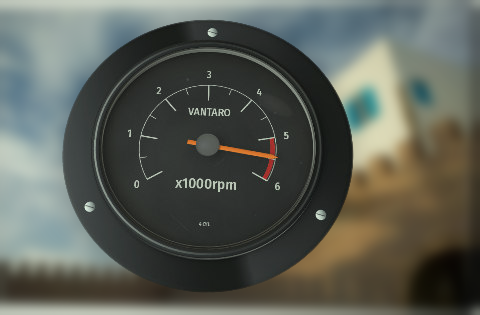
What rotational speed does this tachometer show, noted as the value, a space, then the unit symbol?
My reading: 5500 rpm
